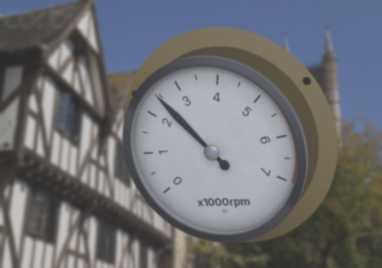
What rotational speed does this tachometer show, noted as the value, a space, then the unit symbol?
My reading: 2500 rpm
